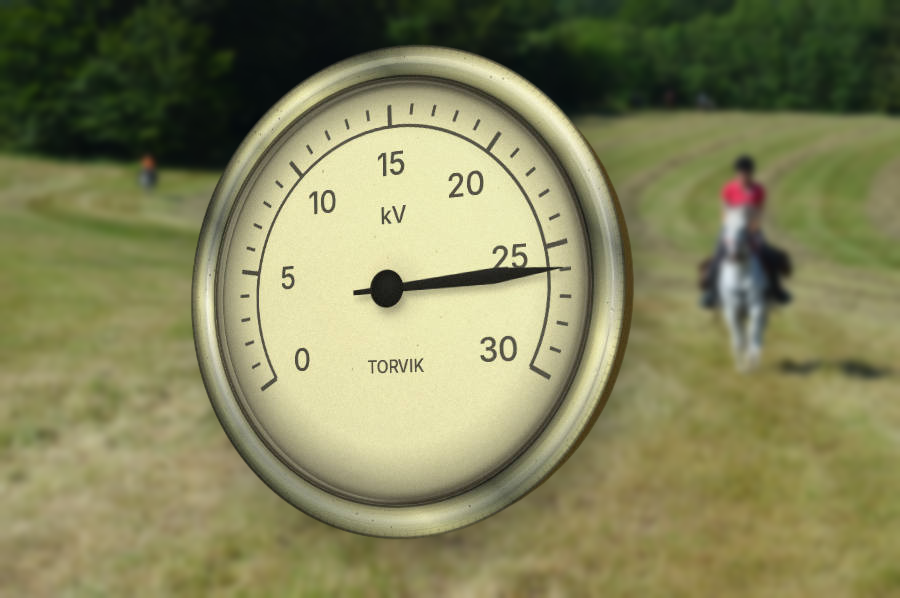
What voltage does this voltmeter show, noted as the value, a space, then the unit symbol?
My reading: 26 kV
